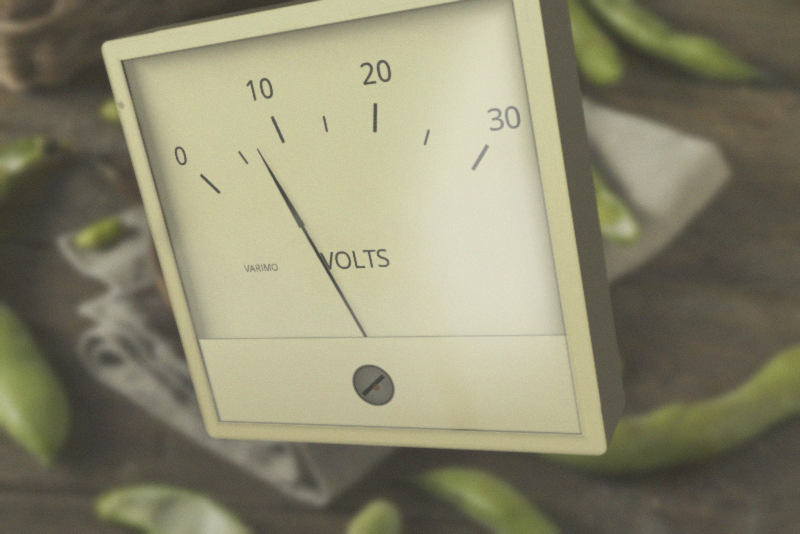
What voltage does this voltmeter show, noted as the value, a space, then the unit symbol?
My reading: 7.5 V
